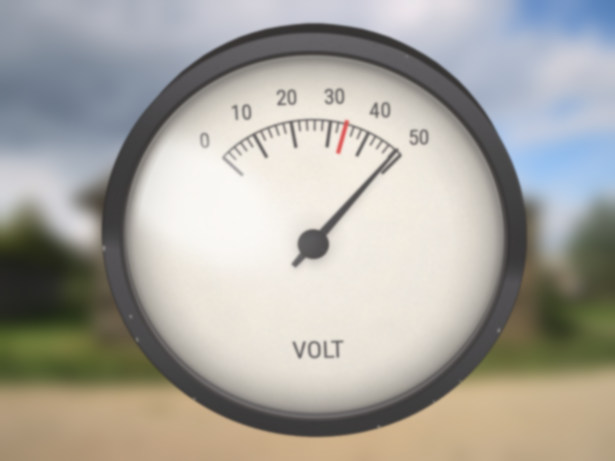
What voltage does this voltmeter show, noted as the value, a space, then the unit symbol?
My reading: 48 V
